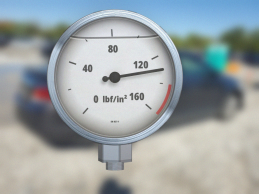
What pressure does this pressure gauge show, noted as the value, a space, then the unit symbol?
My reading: 130 psi
